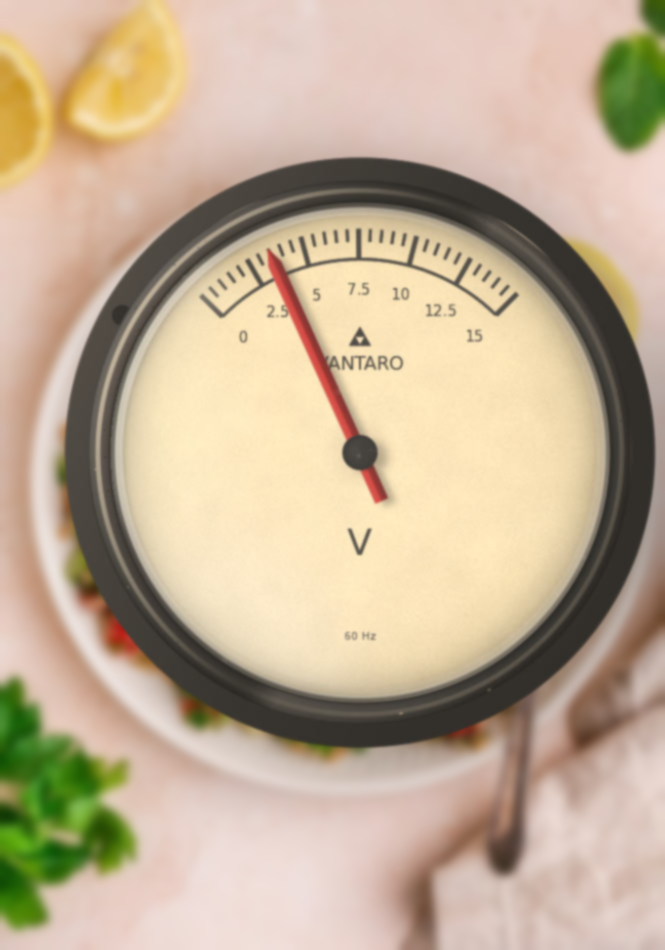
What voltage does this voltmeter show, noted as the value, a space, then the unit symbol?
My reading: 3.5 V
